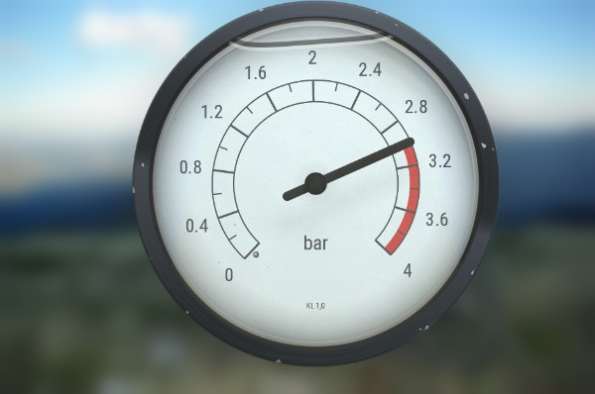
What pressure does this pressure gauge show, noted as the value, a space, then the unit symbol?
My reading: 3 bar
